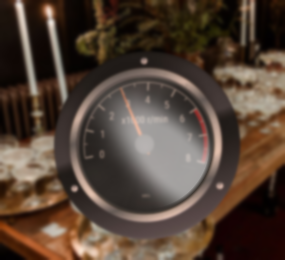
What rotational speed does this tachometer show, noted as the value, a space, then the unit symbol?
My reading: 3000 rpm
